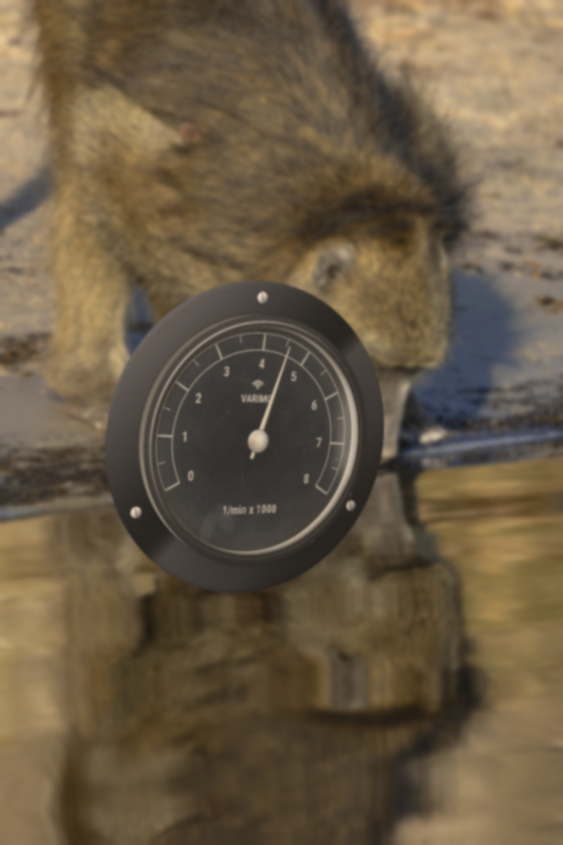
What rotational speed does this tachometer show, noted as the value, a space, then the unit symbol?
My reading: 4500 rpm
